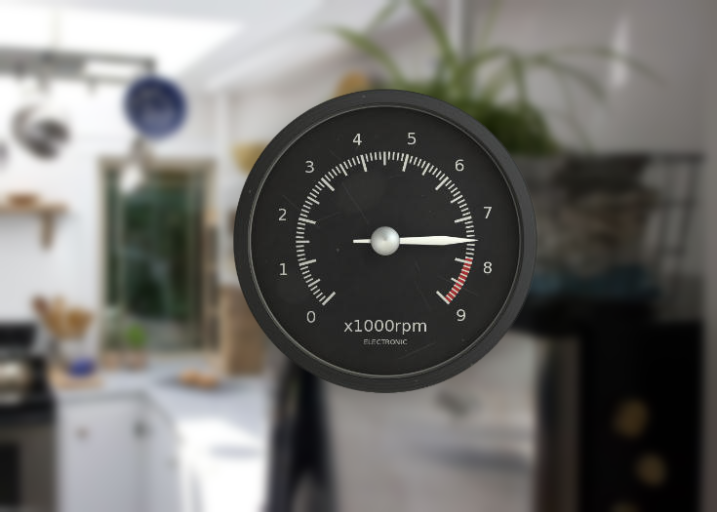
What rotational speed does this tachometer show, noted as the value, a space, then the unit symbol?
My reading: 7500 rpm
